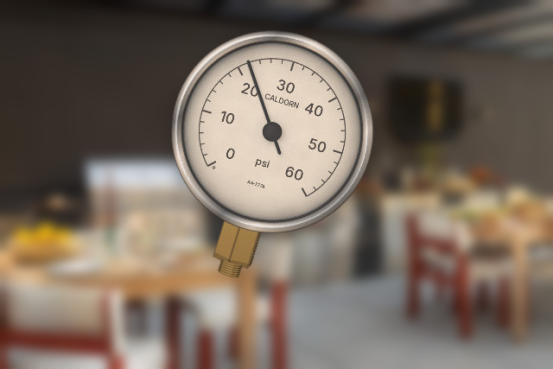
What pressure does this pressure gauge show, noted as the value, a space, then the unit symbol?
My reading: 22 psi
